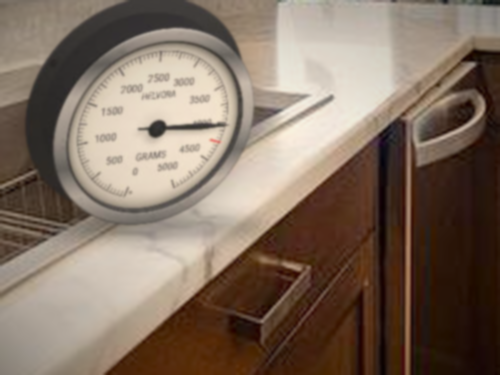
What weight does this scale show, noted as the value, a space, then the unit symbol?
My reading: 4000 g
